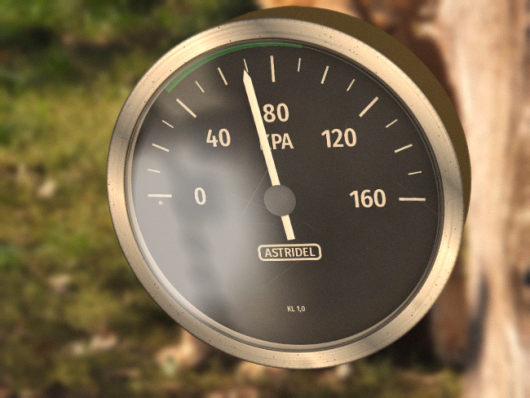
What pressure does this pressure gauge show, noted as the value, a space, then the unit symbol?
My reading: 70 kPa
